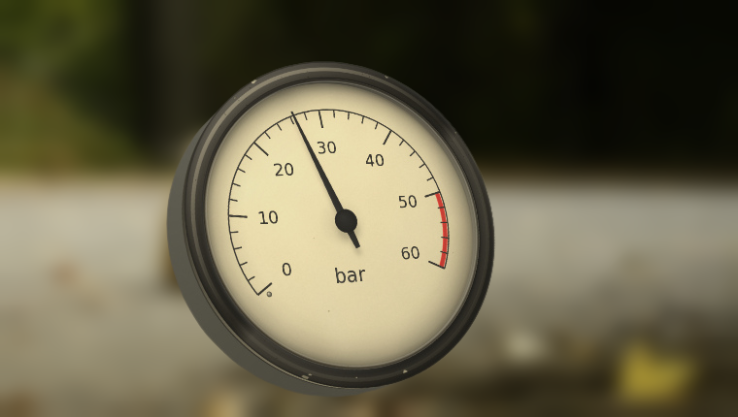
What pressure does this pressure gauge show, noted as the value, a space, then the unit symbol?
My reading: 26 bar
